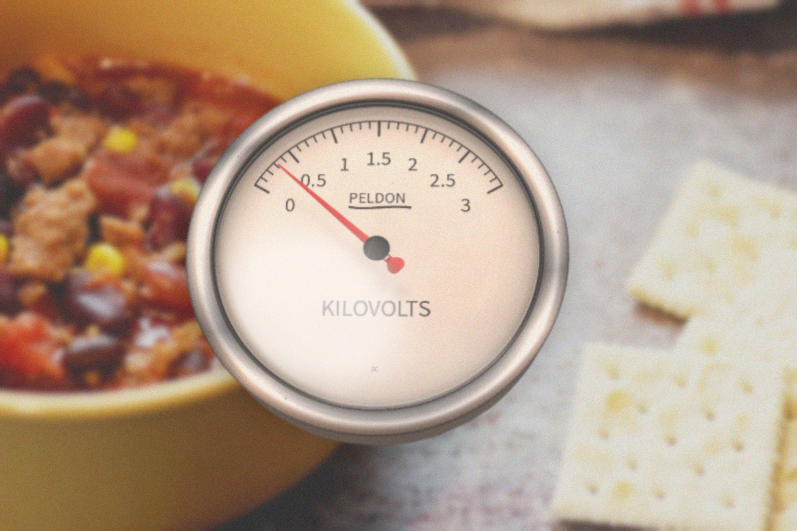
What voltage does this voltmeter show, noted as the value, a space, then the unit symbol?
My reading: 0.3 kV
